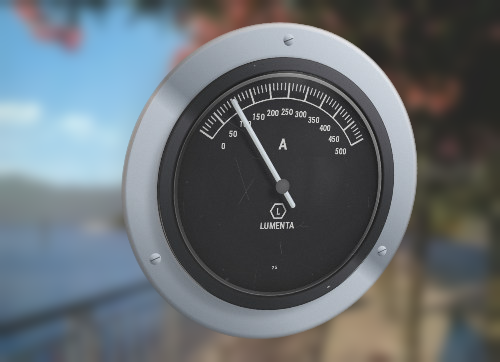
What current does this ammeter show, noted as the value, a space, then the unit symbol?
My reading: 100 A
